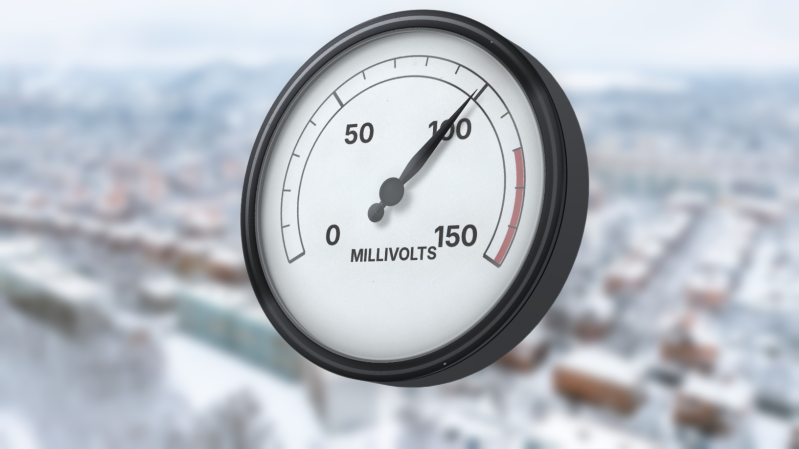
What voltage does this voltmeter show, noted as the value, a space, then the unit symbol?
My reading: 100 mV
